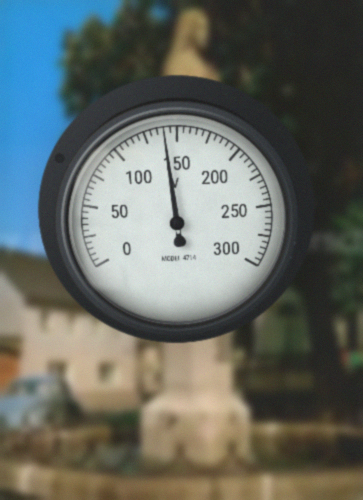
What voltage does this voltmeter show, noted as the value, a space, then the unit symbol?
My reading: 140 V
